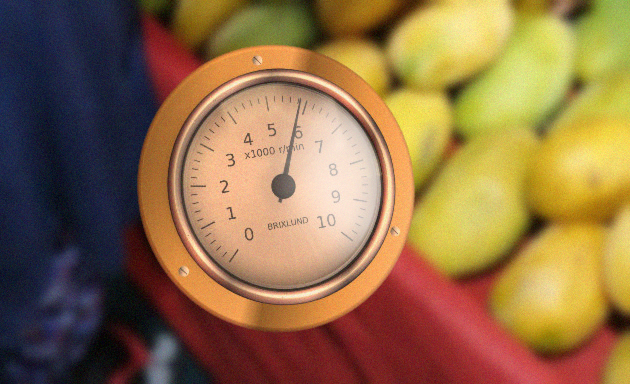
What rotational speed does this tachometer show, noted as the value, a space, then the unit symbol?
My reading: 5800 rpm
